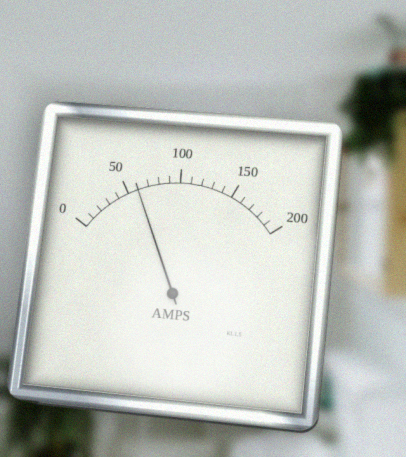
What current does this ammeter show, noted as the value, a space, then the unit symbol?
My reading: 60 A
